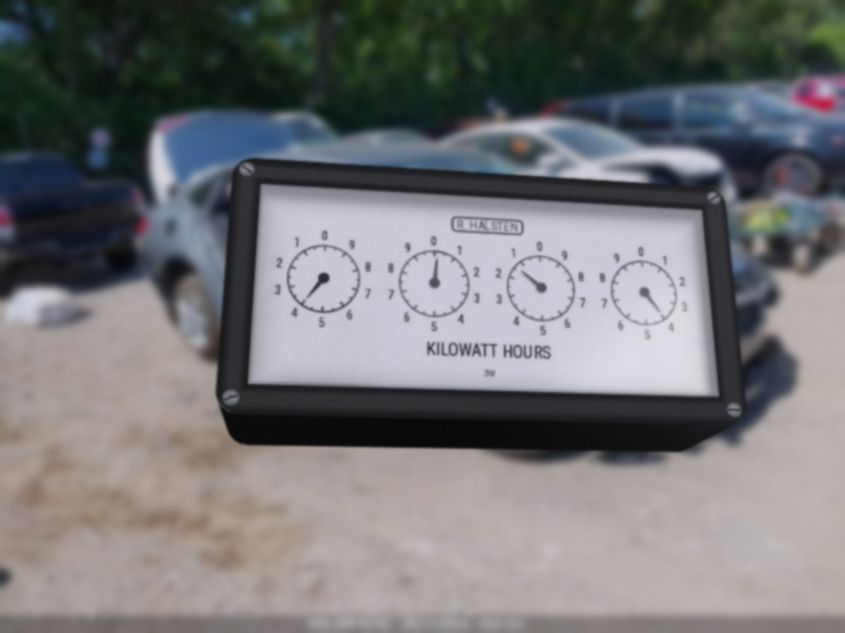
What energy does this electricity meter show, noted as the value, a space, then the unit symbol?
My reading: 4014 kWh
